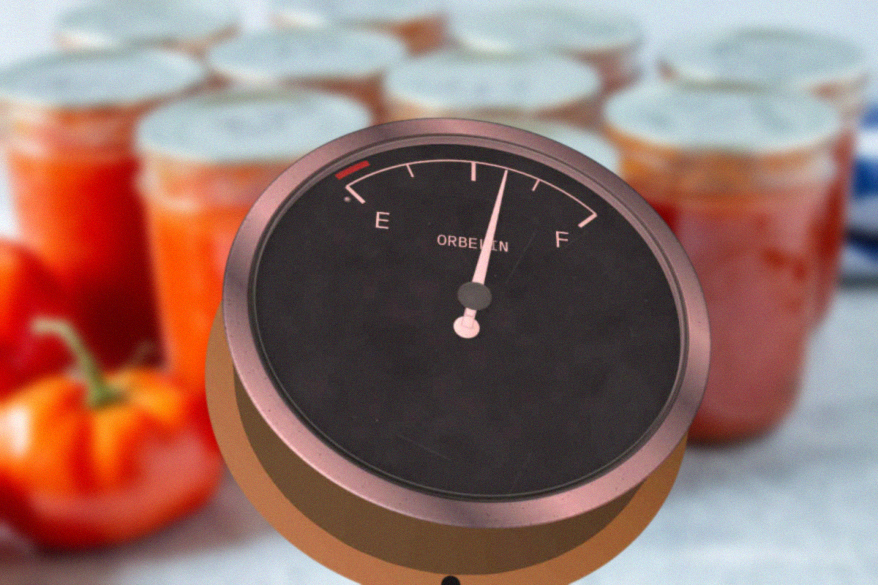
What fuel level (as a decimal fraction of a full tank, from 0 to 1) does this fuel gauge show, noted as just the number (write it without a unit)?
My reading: 0.625
